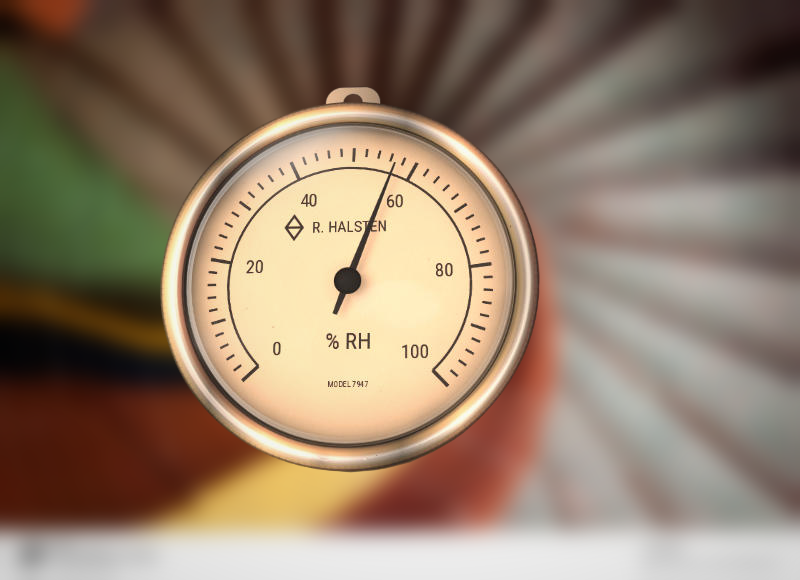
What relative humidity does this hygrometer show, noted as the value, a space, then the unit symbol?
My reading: 57 %
